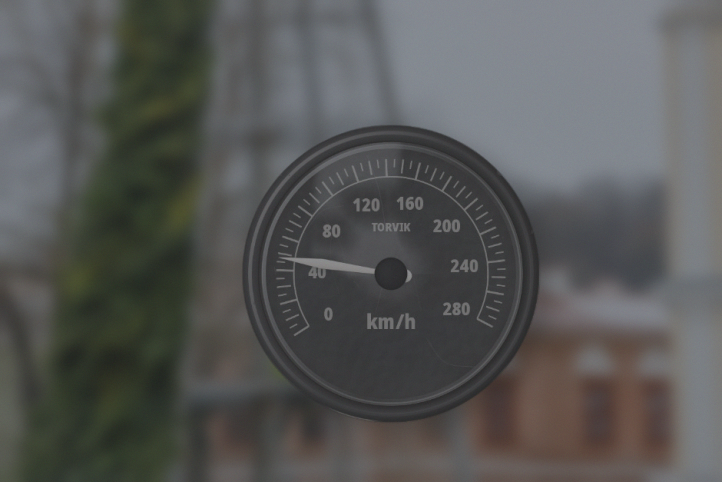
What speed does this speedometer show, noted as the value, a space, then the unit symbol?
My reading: 47.5 km/h
